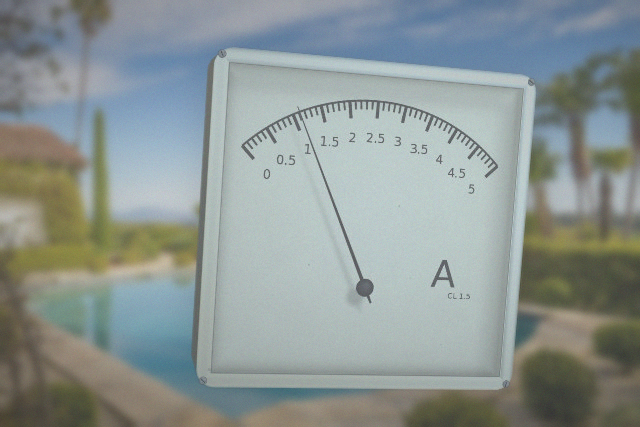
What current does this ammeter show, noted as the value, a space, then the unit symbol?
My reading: 1.1 A
